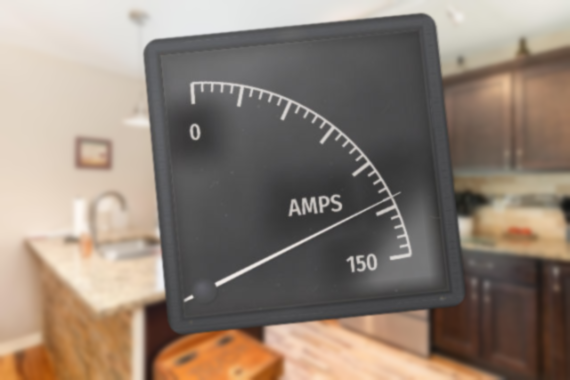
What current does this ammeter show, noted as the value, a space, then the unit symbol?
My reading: 120 A
